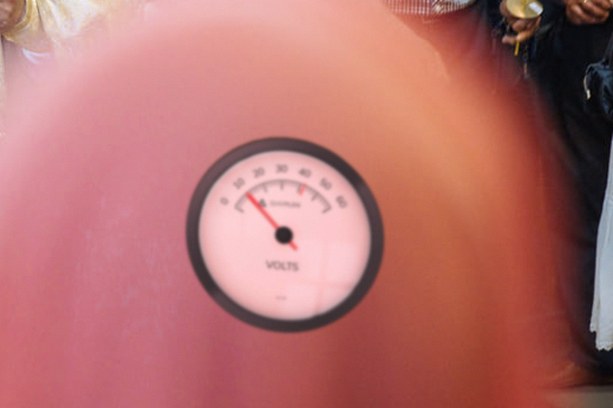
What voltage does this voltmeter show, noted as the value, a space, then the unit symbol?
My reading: 10 V
